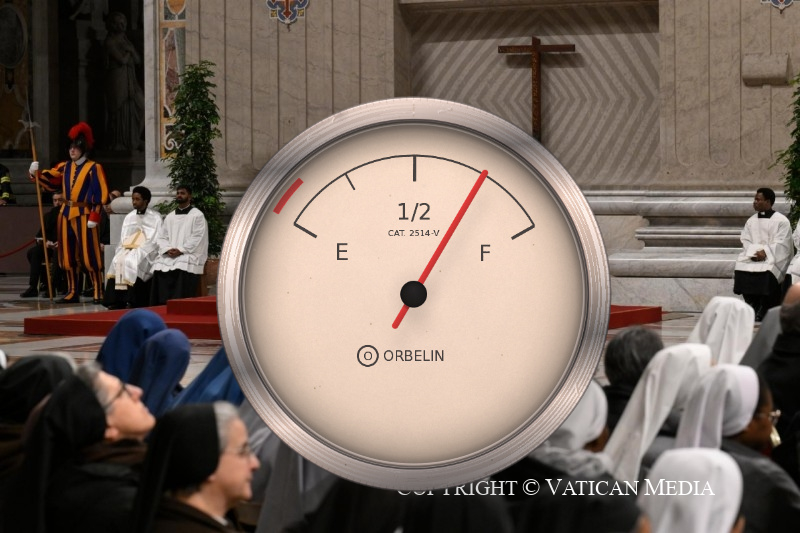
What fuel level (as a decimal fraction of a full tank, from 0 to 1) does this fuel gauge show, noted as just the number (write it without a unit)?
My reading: 0.75
